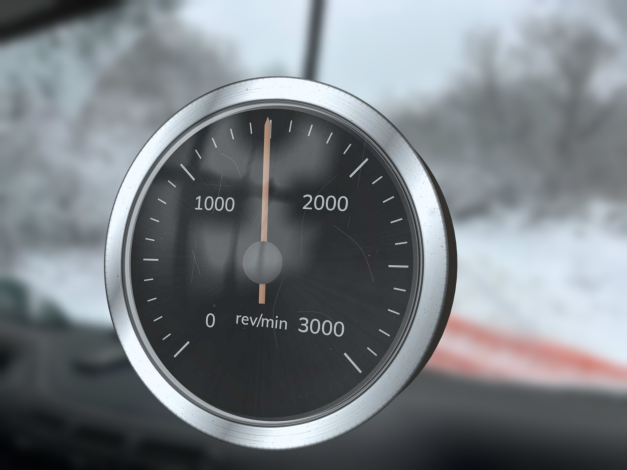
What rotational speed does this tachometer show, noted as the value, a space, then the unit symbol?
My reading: 1500 rpm
